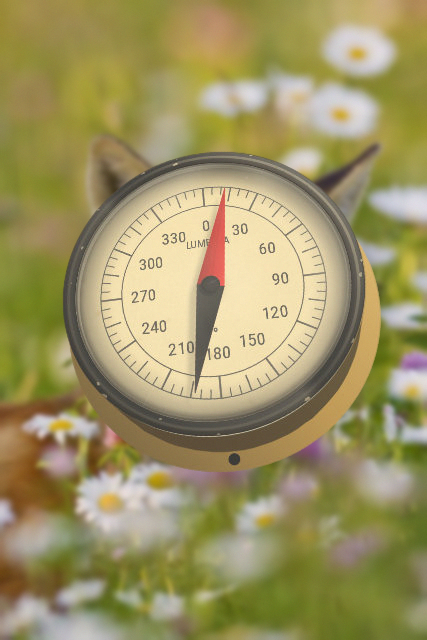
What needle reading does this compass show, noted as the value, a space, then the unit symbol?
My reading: 12.5 °
